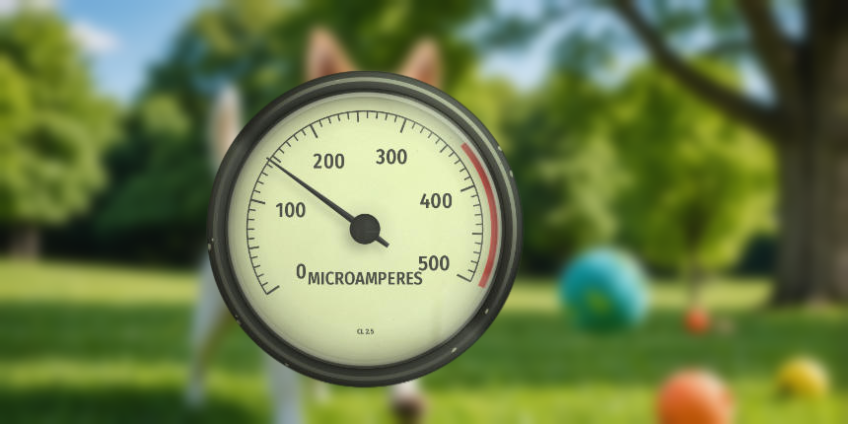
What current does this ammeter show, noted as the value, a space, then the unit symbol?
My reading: 145 µA
